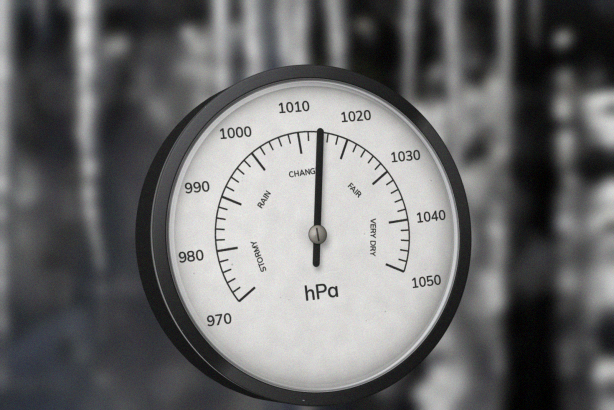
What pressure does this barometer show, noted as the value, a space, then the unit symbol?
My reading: 1014 hPa
